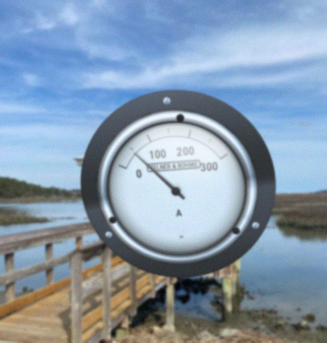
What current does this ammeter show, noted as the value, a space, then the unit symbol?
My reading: 50 A
